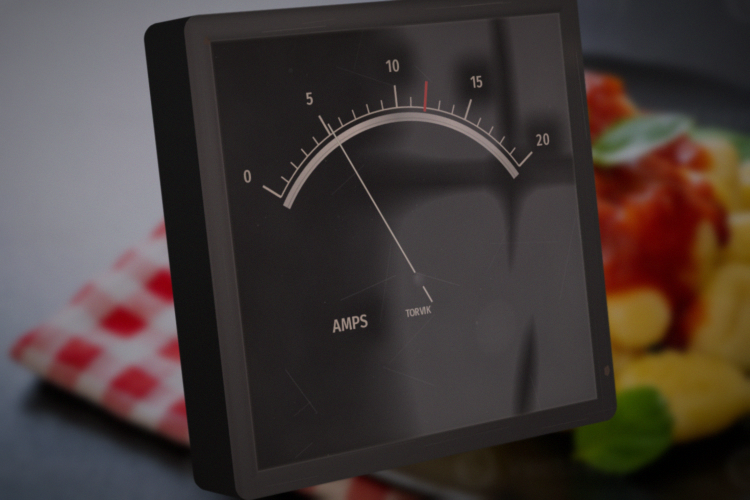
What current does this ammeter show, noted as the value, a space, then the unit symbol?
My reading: 5 A
